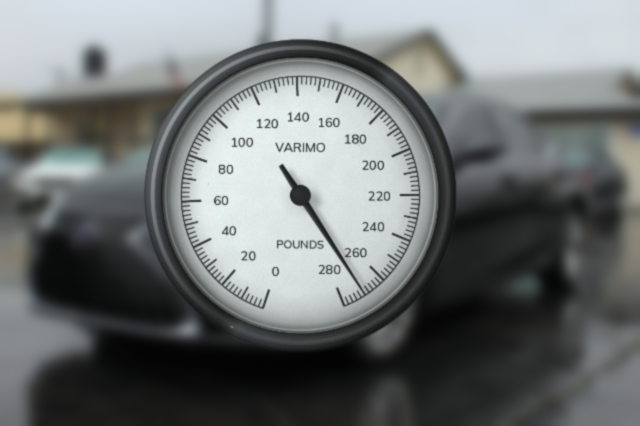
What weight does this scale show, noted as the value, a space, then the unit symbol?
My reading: 270 lb
